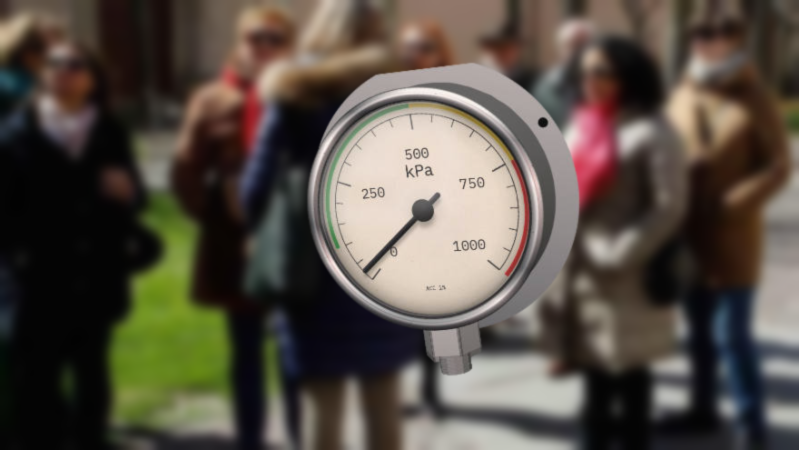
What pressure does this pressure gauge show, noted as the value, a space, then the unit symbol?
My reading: 25 kPa
